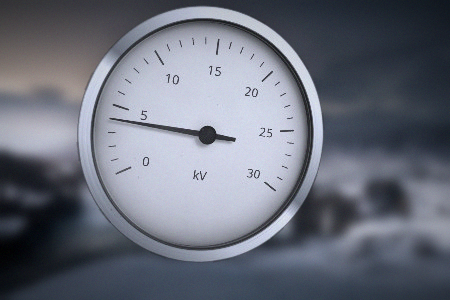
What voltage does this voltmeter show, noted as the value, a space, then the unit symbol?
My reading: 4 kV
